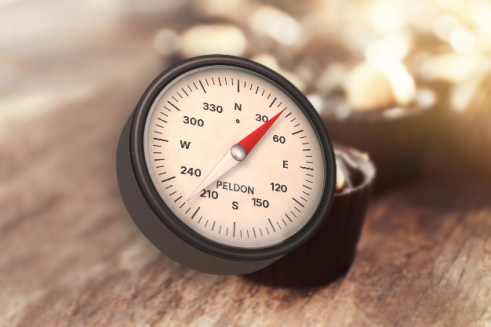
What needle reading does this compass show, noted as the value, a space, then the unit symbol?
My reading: 40 °
